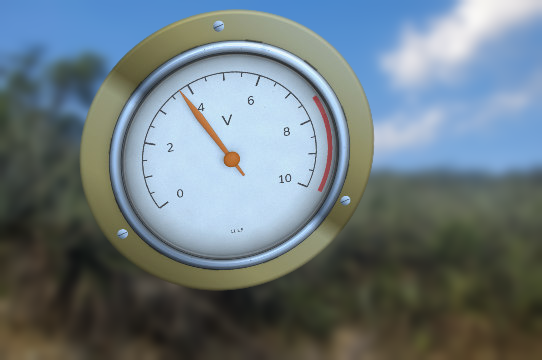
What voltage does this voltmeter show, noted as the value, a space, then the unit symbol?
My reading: 3.75 V
